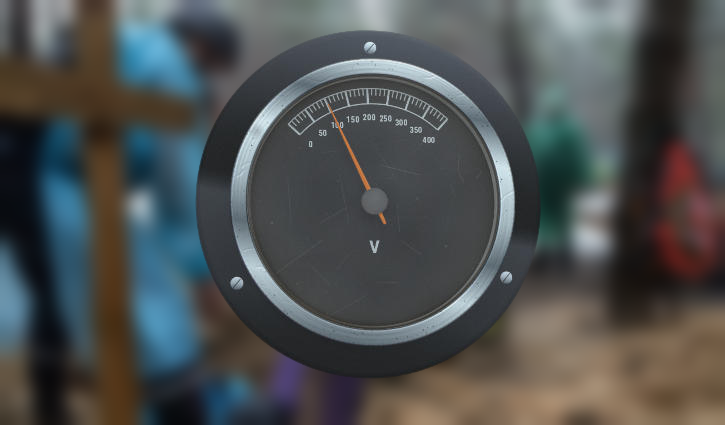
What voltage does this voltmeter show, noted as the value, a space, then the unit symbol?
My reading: 100 V
